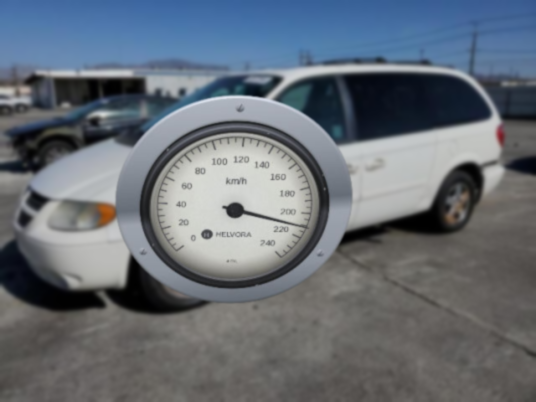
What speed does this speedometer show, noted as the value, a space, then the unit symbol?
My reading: 210 km/h
